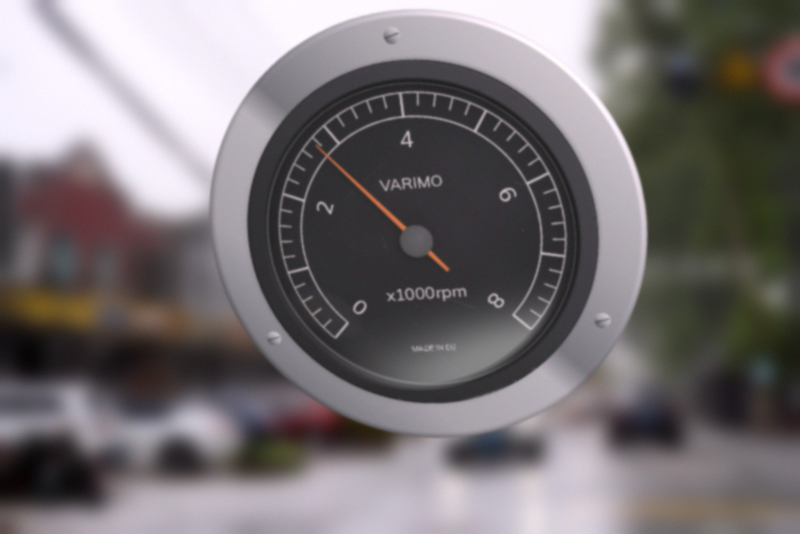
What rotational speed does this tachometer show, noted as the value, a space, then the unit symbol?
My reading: 2800 rpm
